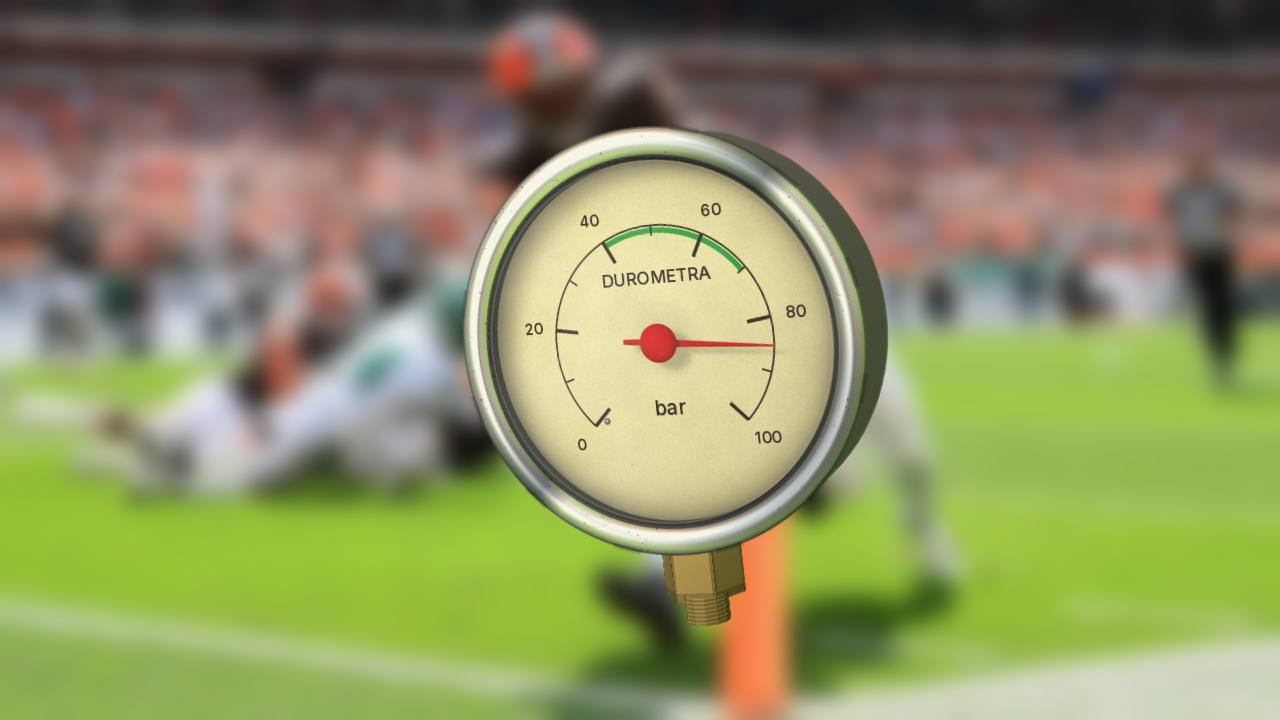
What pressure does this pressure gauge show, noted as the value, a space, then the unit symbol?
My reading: 85 bar
